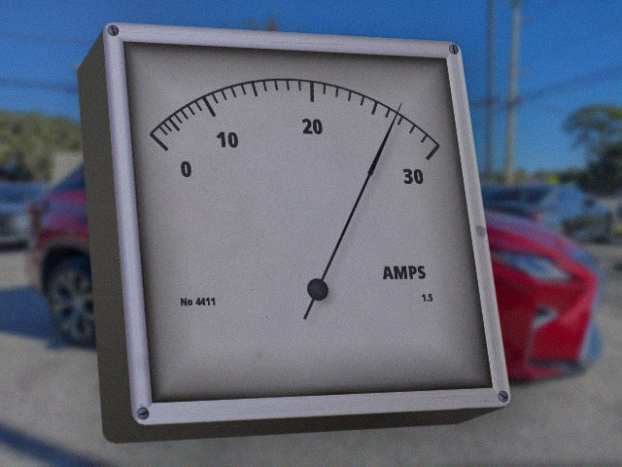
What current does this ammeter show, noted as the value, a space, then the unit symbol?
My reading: 26.5 A
